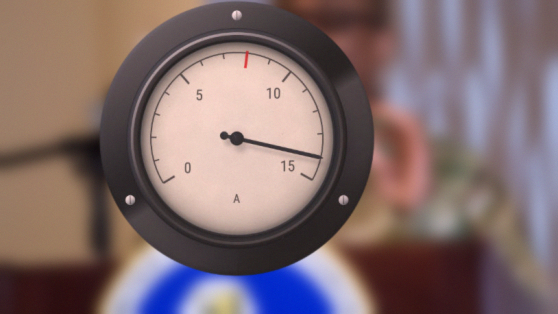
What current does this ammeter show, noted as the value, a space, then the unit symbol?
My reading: 14 A
